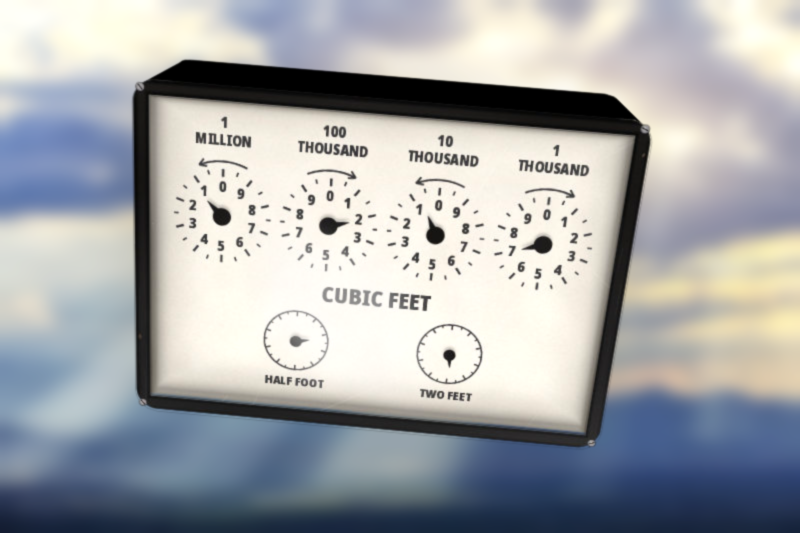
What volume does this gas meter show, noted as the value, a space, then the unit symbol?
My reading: 120700 ft³
